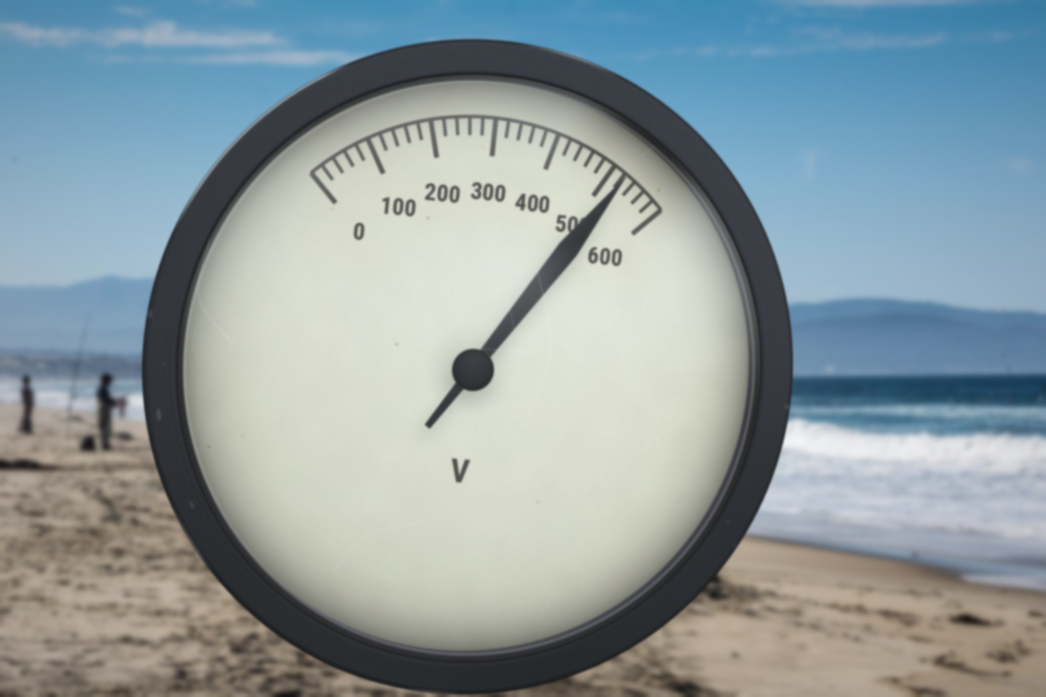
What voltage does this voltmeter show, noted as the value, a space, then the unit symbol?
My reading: 520 V
